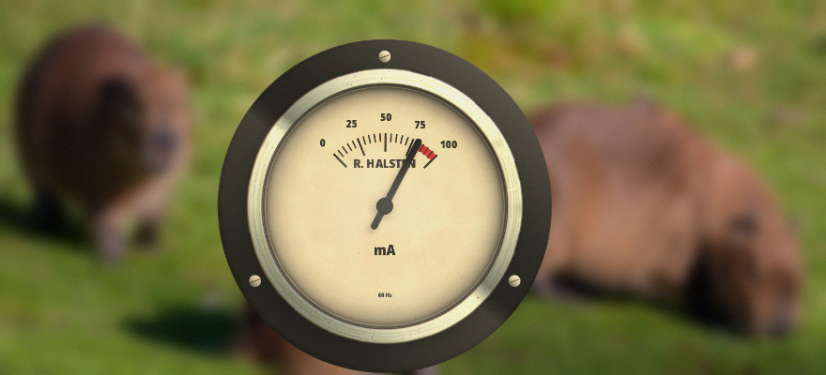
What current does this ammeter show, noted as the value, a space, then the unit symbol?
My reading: 80 mA
